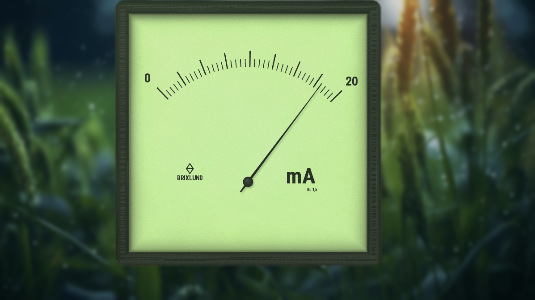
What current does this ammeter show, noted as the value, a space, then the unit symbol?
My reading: 18 mA
